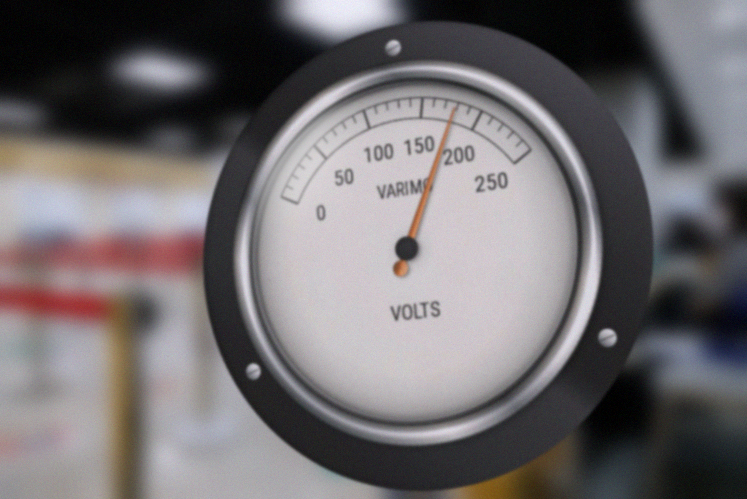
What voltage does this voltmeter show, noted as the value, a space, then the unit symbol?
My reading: 180 V
